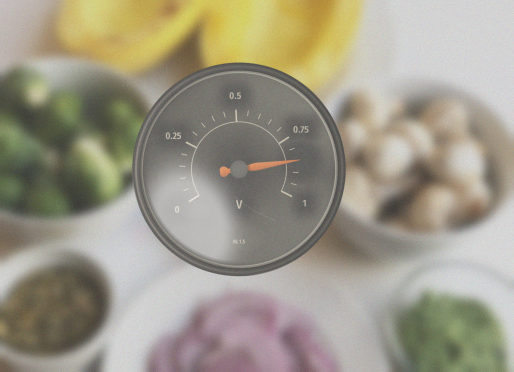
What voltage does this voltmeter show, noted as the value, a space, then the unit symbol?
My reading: 0.85 V
